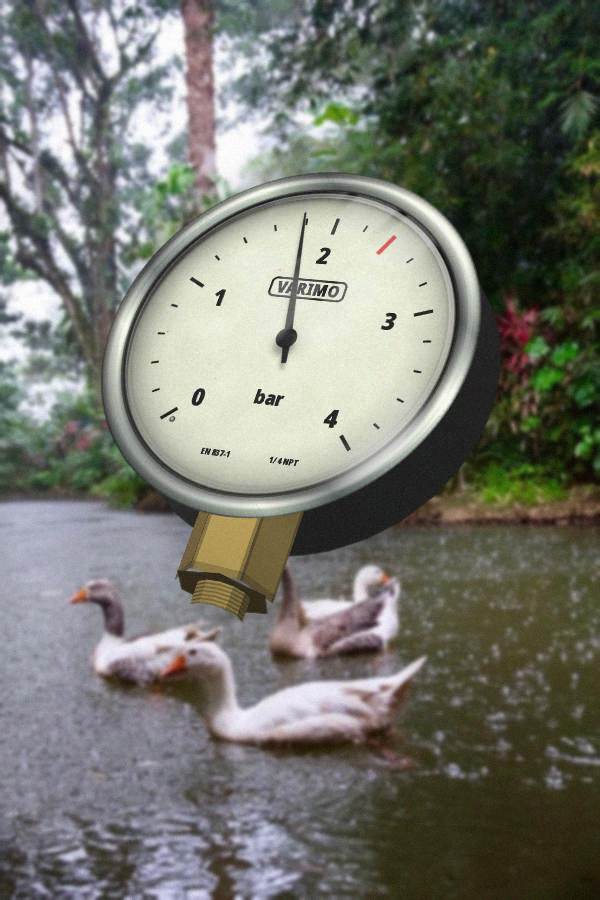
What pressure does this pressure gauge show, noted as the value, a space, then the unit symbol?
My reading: 1.8 bar
